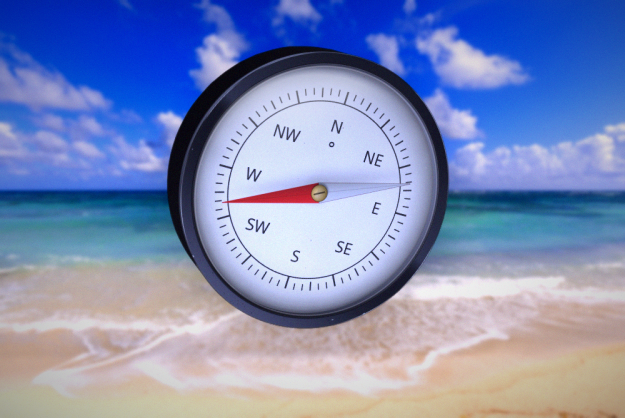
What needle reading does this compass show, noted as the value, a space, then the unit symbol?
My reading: 250 °
